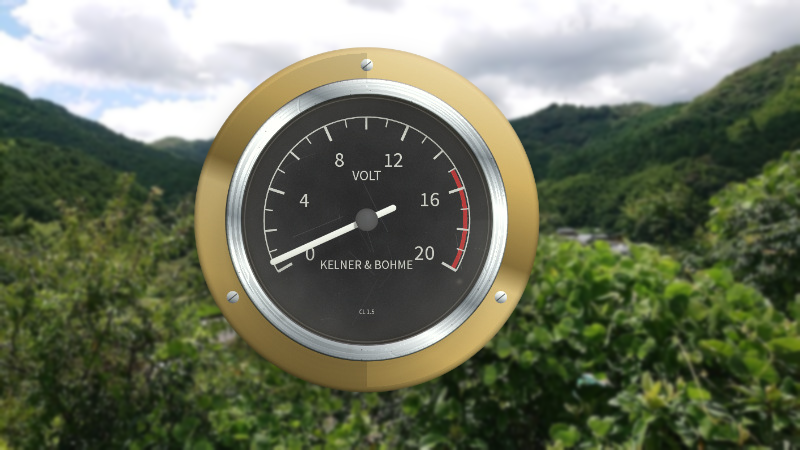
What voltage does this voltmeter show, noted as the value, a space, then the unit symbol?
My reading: 0.5 V
